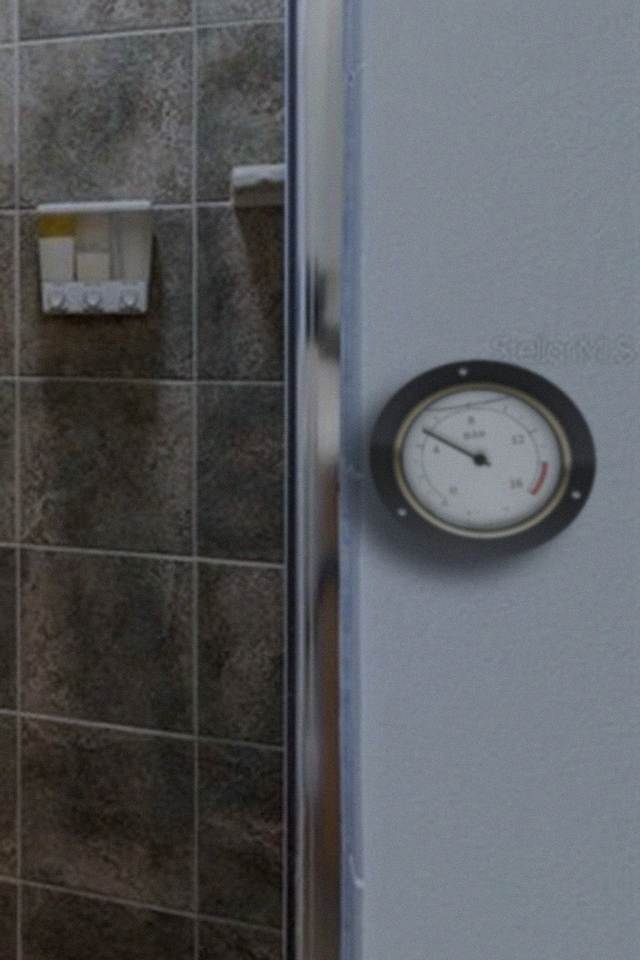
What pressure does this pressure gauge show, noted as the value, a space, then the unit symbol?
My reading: 5 bar
